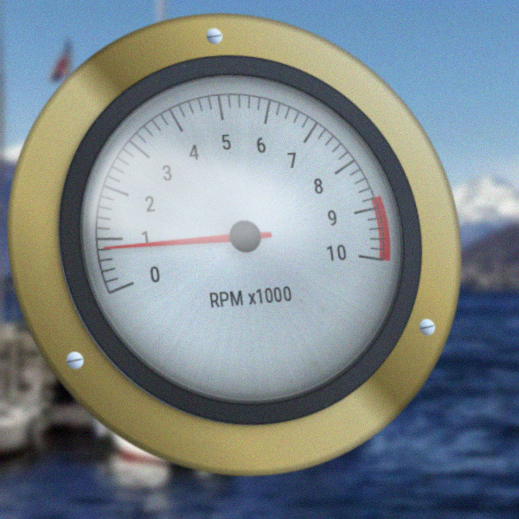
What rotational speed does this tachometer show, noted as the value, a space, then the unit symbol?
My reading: 800 rpm
